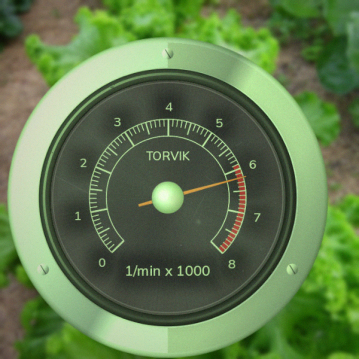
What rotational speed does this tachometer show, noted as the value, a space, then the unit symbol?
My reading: 6200 rpm
